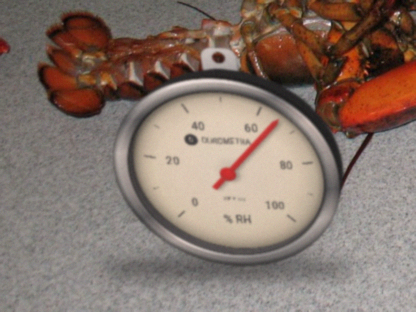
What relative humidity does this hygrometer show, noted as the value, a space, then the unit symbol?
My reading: 65 %
